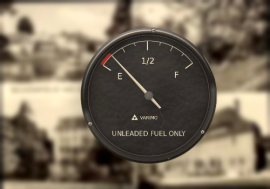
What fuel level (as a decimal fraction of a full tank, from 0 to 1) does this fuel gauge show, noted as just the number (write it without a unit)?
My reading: 0.125
